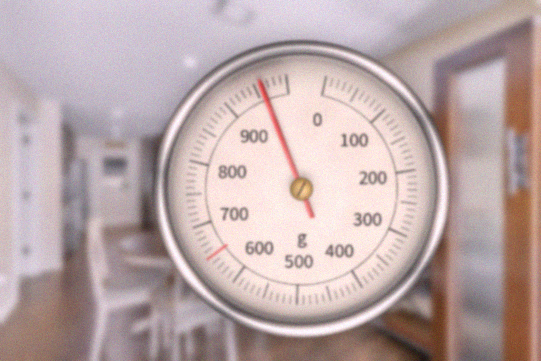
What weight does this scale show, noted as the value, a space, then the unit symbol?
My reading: 960 g
